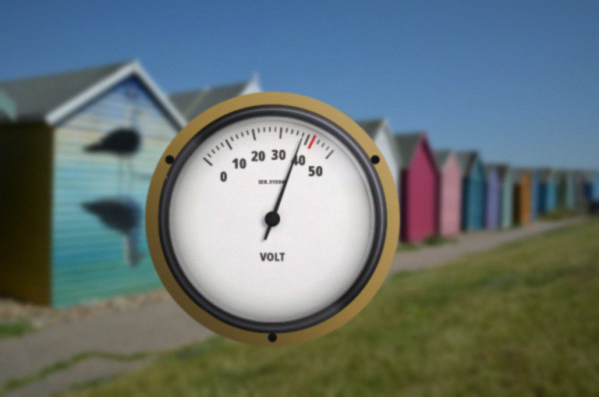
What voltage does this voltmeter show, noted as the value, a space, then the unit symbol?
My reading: 38 V
